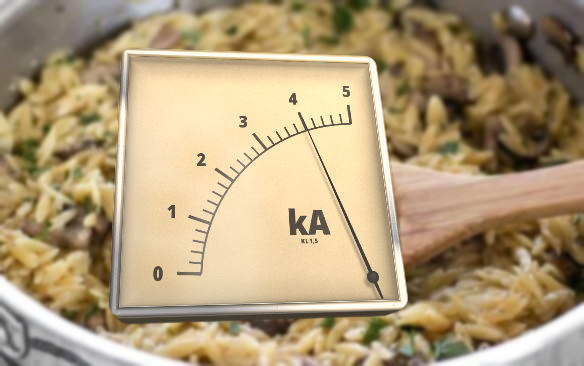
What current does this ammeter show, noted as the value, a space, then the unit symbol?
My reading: 4 kA
